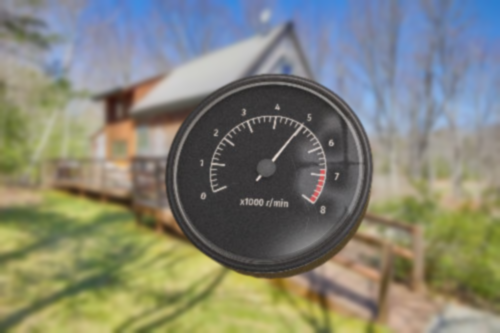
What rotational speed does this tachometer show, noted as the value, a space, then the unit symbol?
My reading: 5000 rpm
